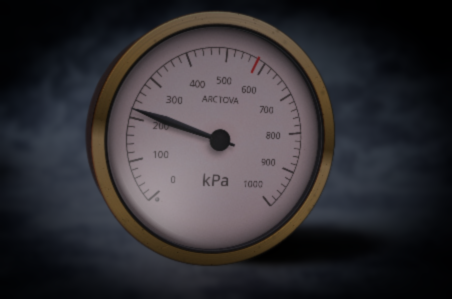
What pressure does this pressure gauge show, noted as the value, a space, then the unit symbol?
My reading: 220 kPa
